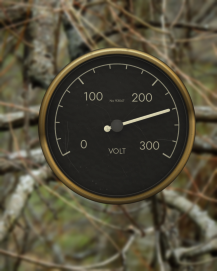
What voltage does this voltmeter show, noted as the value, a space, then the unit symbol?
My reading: 240 V
